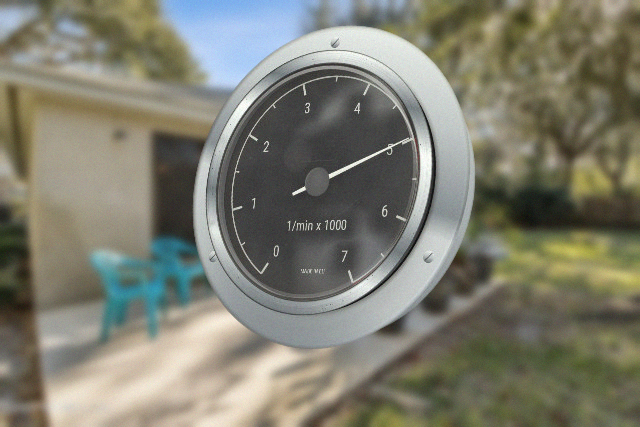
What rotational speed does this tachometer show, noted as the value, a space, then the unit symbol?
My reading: 5000 rpm
